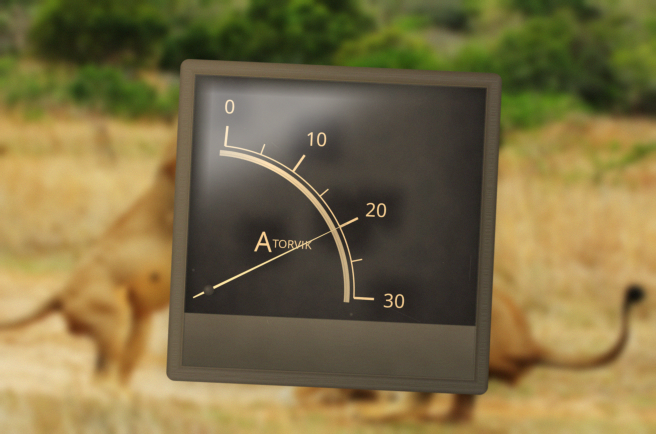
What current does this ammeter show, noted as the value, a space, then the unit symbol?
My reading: 20 A
